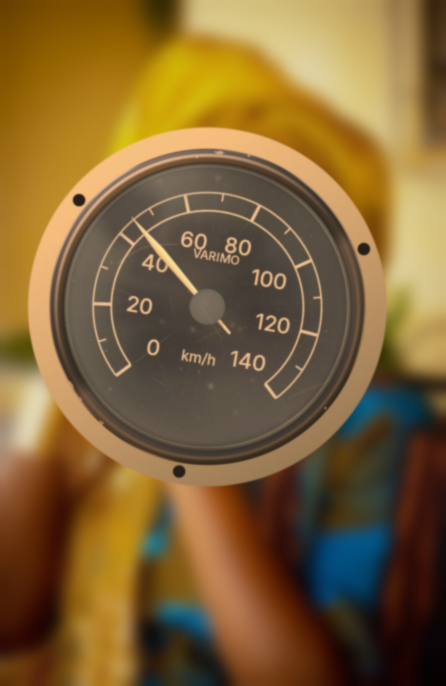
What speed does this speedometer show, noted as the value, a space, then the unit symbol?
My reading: 45 km/h
